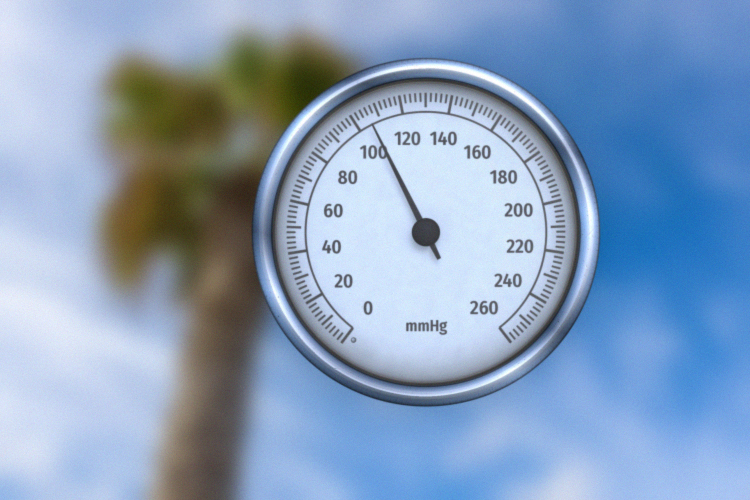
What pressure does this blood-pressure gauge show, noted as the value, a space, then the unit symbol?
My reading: 106 mmHg
